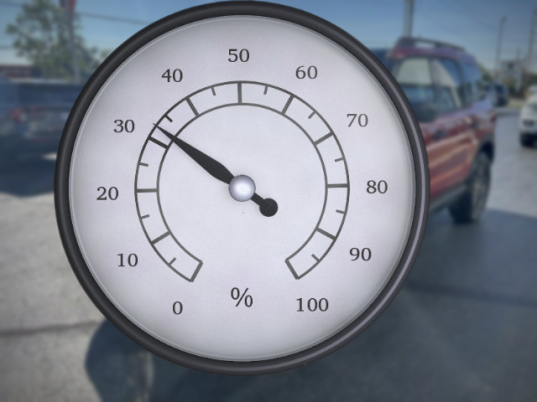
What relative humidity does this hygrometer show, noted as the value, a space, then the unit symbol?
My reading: 32.5 %
